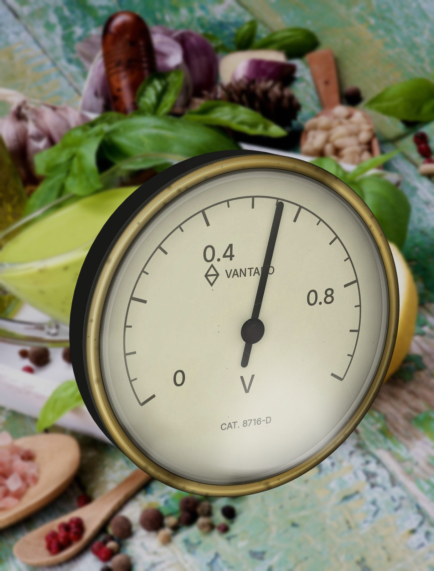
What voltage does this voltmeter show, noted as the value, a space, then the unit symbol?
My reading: 0.55 V
